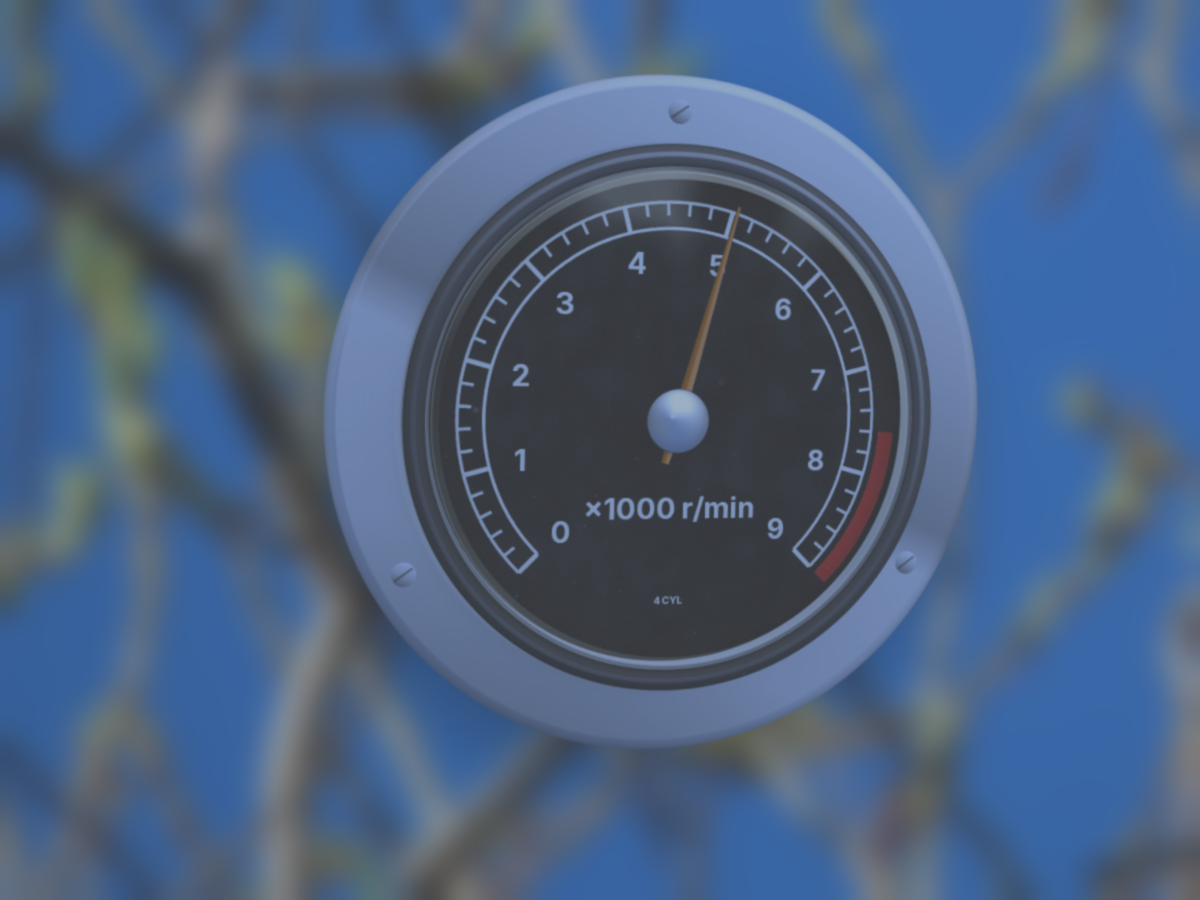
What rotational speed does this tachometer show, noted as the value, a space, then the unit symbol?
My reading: 5000 rpm
